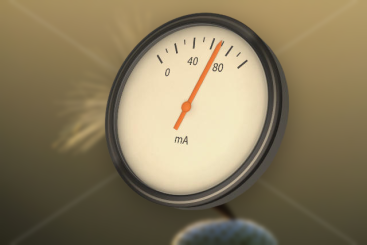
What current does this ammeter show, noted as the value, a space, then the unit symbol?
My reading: 70 mA
